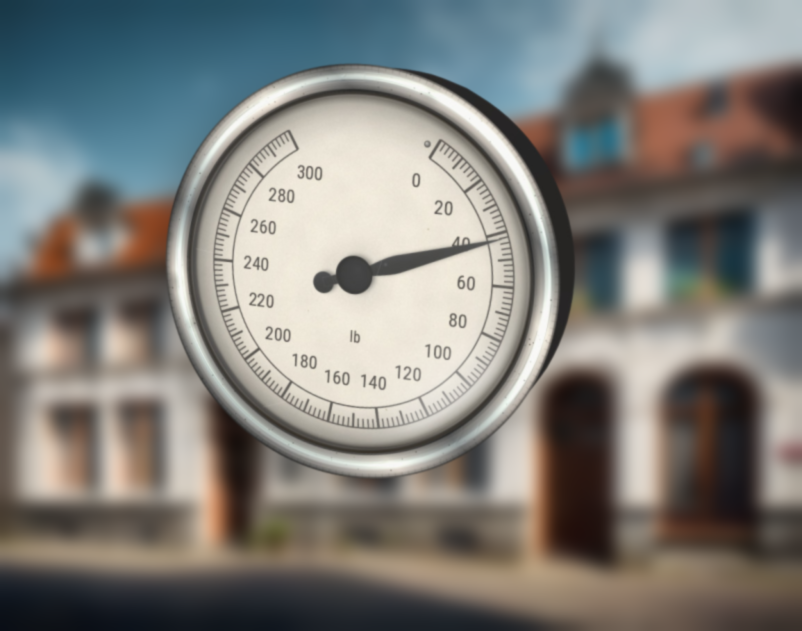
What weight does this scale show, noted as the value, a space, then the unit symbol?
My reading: 42 lb
